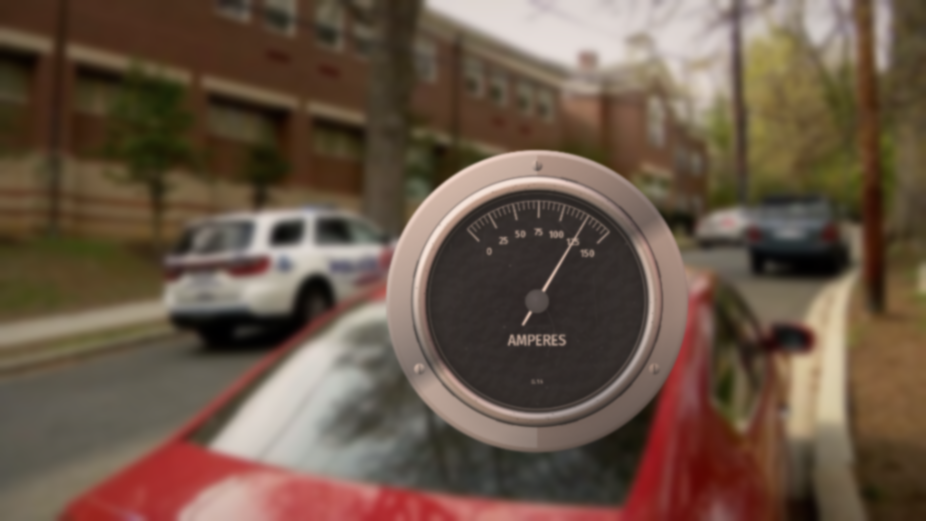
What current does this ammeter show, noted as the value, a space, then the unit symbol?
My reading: 125 A
